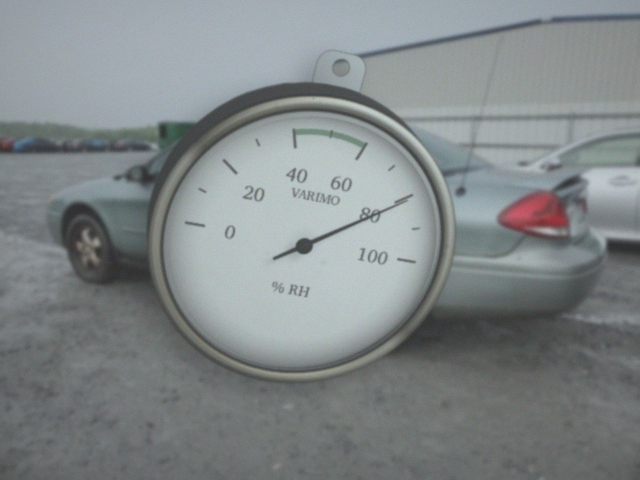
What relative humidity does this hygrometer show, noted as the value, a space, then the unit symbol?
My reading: 80 %
